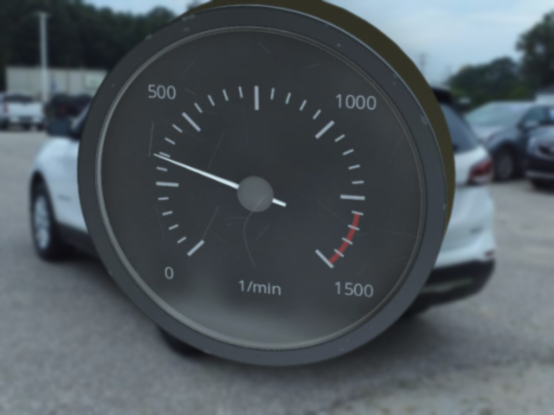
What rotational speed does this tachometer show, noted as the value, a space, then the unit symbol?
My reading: 350 rpm
